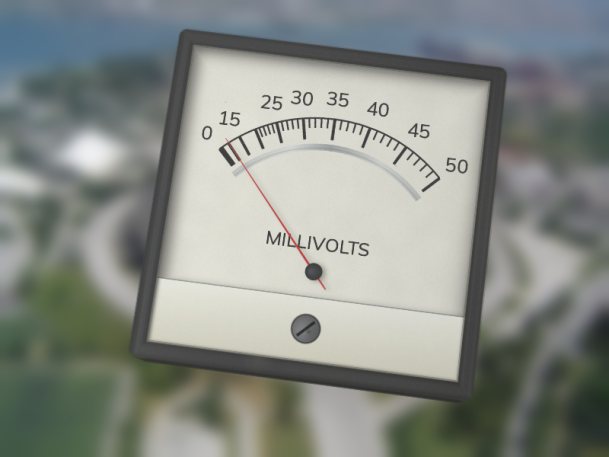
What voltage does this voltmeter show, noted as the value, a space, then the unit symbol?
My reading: 10 mV
